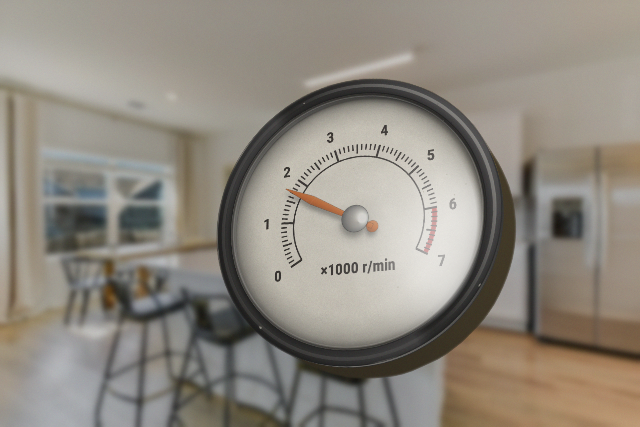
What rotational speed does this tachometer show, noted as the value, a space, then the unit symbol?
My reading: 1700 rpm
